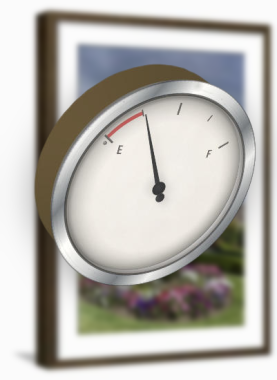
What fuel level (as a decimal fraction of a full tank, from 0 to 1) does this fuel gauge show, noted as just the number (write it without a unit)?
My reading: 0.25
